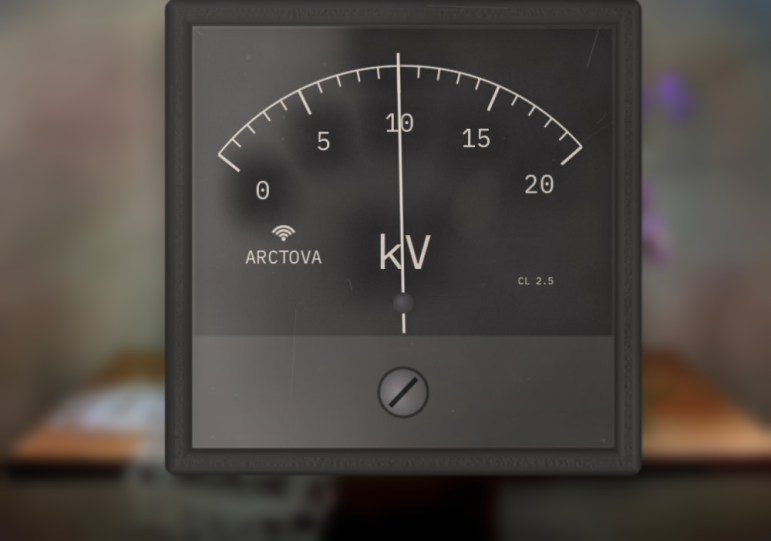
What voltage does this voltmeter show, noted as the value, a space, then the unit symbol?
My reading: 10 kV
